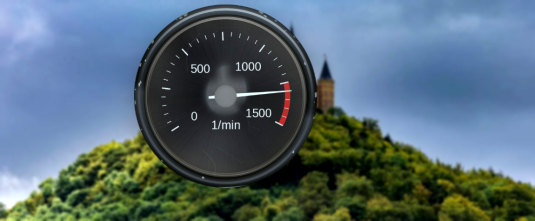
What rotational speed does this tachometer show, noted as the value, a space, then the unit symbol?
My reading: 1300 rpm
